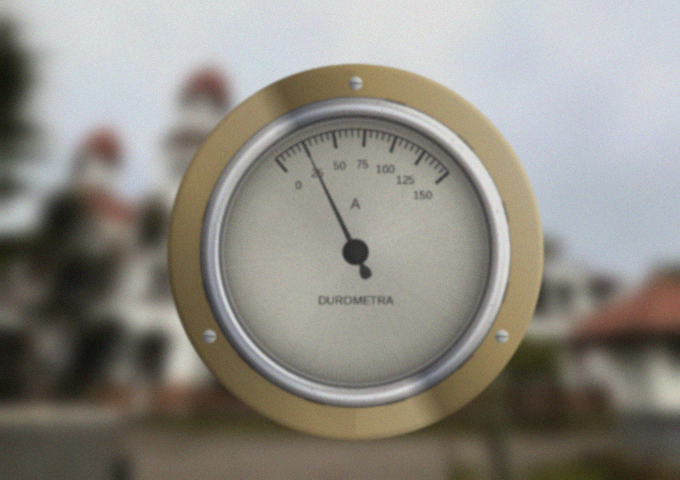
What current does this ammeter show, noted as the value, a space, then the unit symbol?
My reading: 25 A
